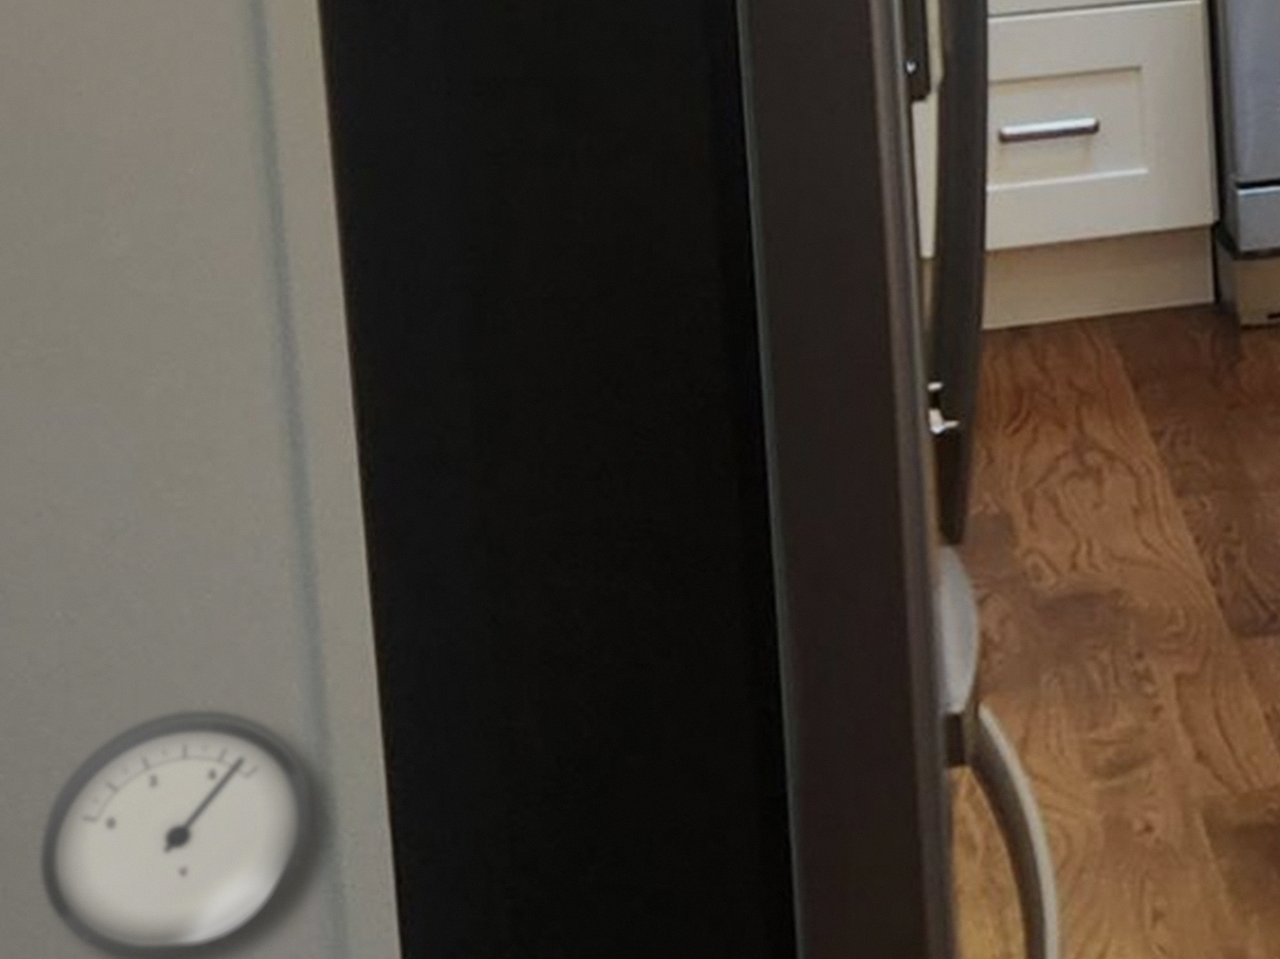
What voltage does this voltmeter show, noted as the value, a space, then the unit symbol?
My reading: 4.5 V
